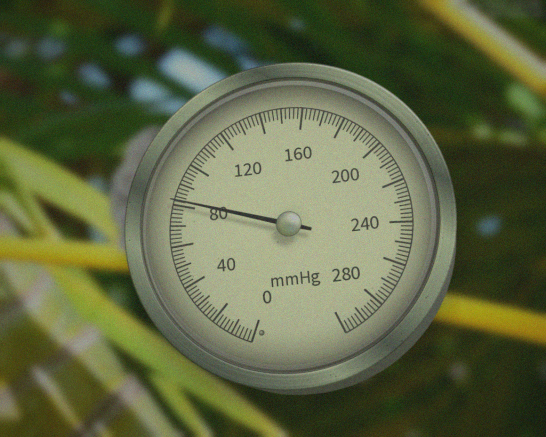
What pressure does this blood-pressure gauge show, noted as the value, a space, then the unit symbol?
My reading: 82 mmHg
